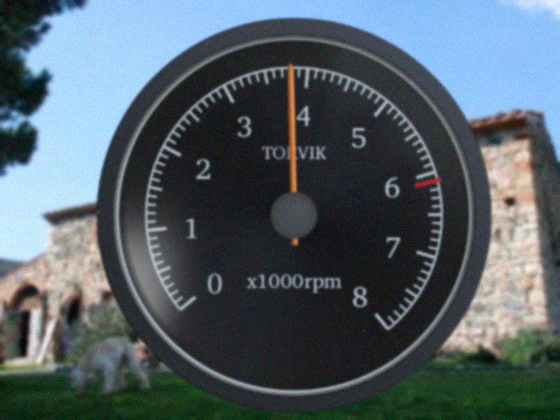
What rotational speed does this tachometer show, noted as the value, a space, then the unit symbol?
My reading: 3800 rpm
